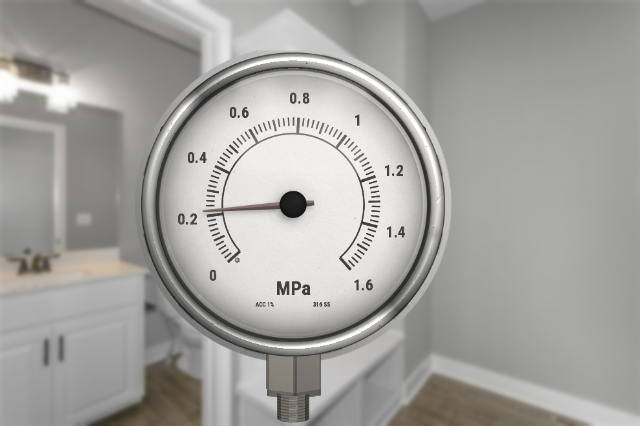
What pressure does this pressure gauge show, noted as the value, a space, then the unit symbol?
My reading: 0.22 MPa
